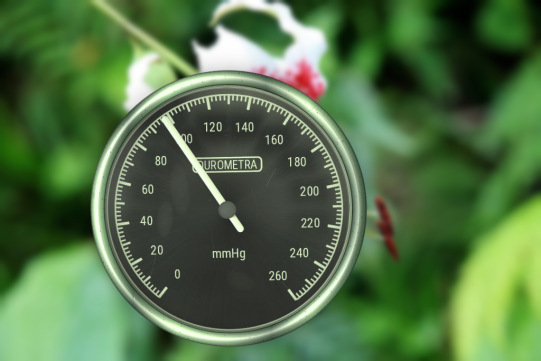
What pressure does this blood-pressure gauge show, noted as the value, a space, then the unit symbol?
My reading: 98 mmHg
